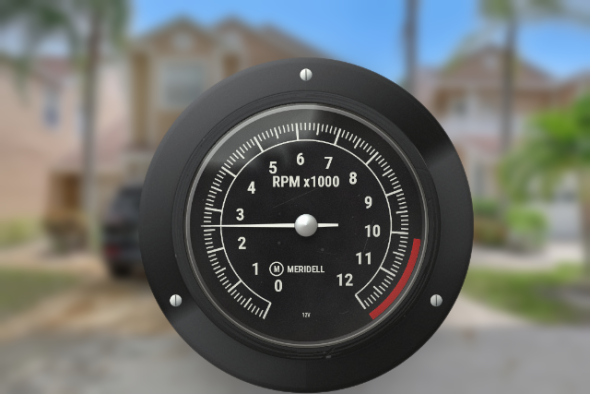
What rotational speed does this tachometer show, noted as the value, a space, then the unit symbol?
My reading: 2600 rpm
